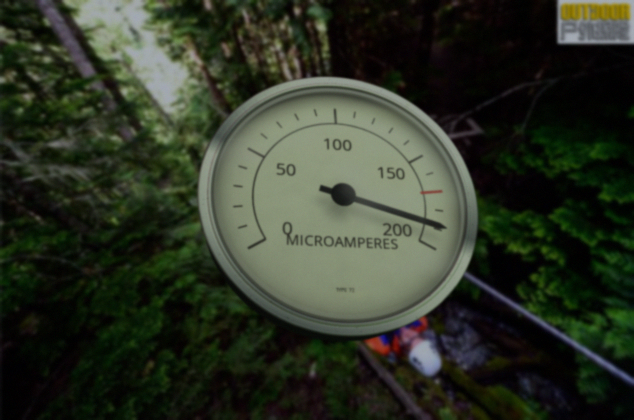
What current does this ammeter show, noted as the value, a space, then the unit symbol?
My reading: 190 µA
